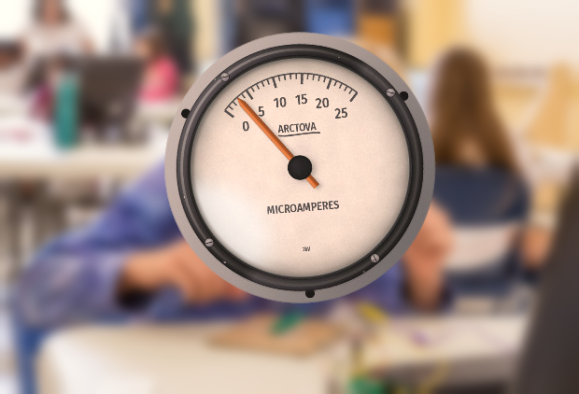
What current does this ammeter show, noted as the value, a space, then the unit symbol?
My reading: 3 µA
